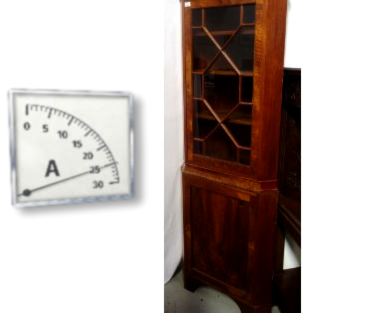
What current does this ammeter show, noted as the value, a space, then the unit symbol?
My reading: 25 A
